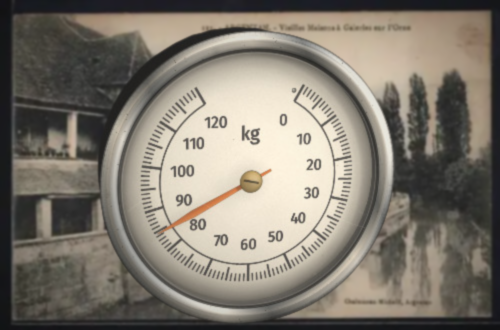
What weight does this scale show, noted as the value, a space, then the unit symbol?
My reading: 85 kg
